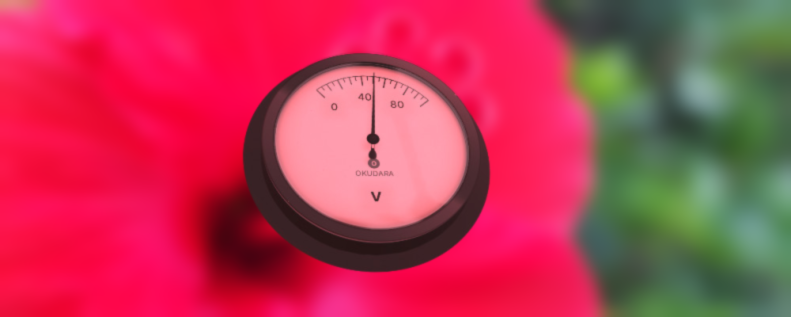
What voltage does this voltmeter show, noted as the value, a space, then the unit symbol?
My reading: 50 V
